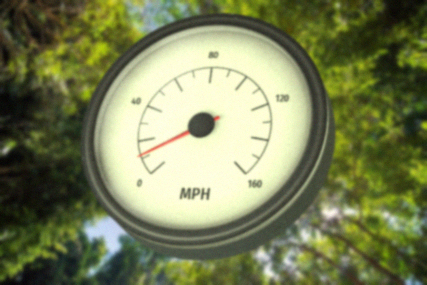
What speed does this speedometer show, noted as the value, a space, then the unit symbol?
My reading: 10 mph
